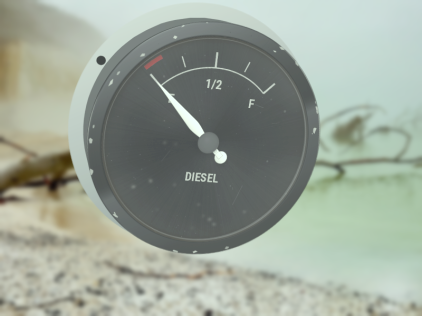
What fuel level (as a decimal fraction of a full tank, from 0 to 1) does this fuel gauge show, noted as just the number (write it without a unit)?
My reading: 0
